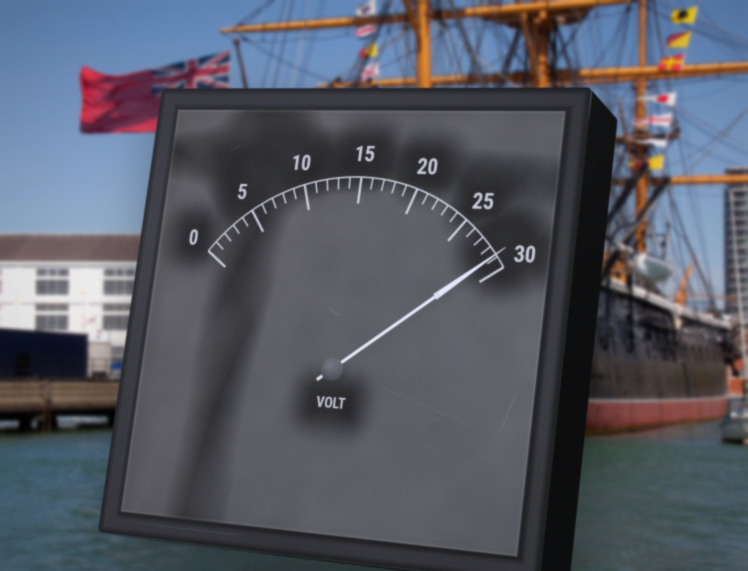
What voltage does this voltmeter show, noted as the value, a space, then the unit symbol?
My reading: 29 V
